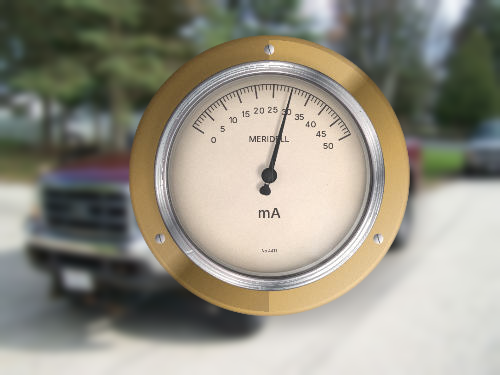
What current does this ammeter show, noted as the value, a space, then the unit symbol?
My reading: 30 mA
